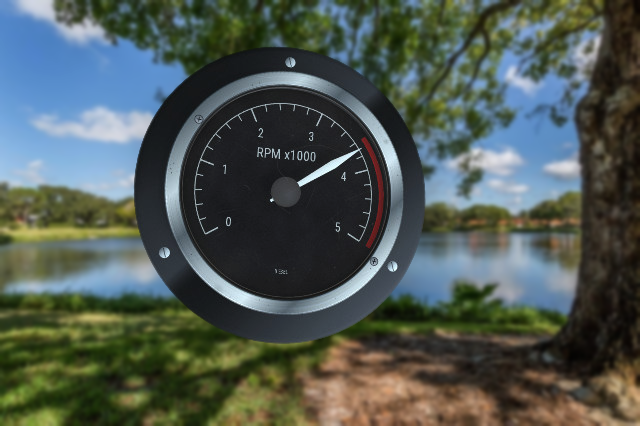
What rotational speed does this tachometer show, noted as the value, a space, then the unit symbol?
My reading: 3700 rpm
